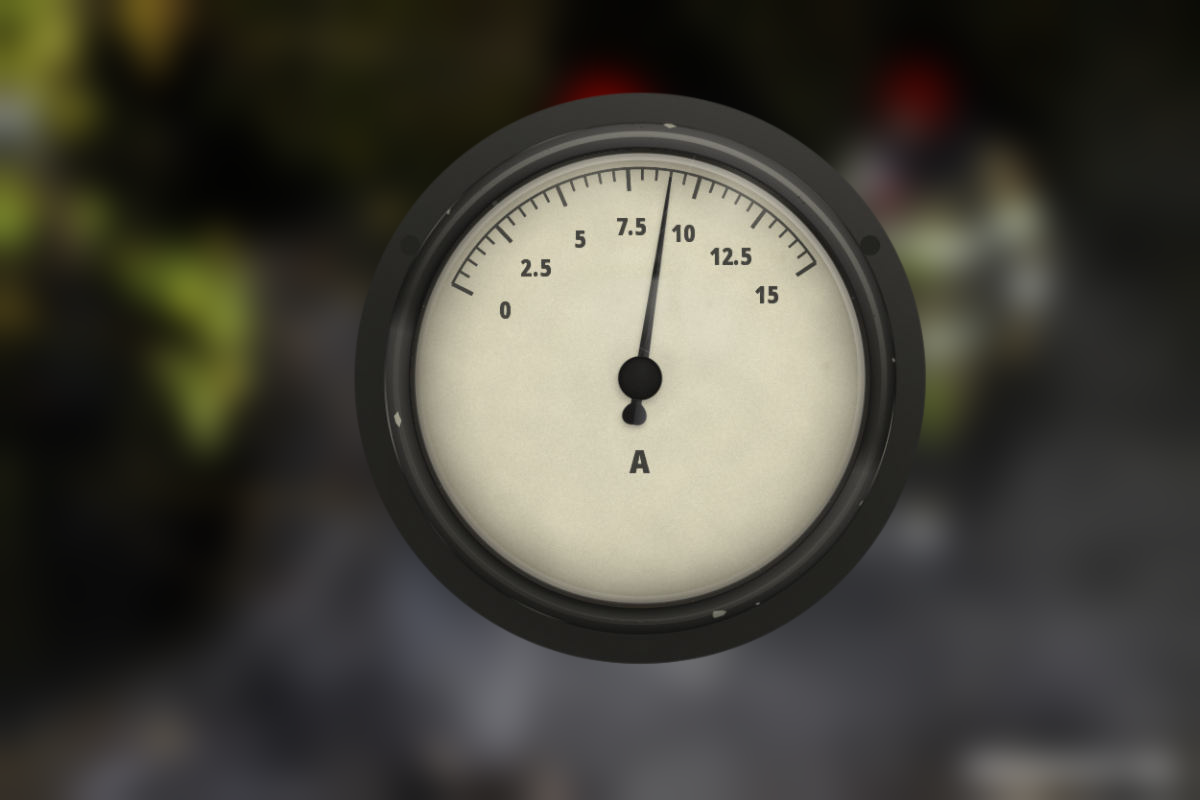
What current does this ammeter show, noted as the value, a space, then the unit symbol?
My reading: 9 A
